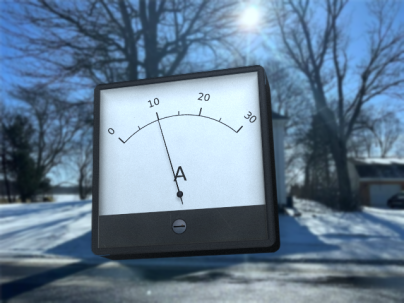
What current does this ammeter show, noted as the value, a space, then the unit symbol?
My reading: 10 A
